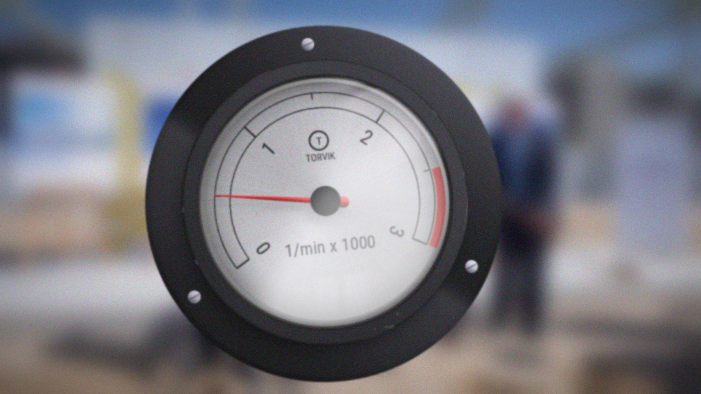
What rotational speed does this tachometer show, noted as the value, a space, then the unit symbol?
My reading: 500 rpm
